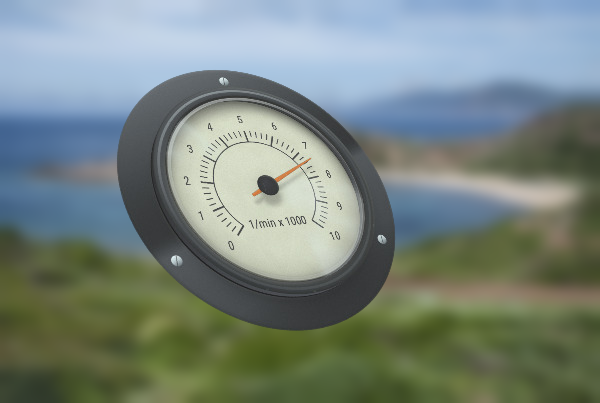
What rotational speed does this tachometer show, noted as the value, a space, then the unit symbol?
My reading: 7400 rpm
